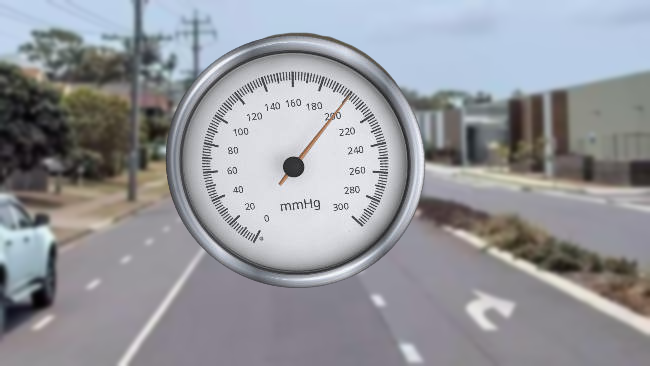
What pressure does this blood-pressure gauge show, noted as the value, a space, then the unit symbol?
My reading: 200 mmHg
